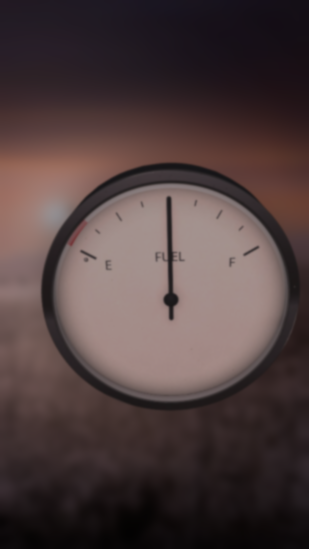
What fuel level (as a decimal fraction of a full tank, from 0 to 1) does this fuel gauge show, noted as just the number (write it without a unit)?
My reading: 0.5
